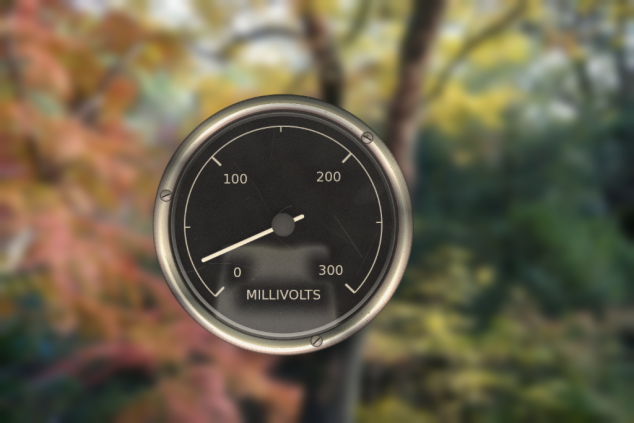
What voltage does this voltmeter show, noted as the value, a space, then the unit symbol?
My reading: 25 mV
